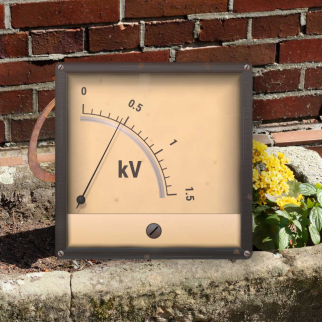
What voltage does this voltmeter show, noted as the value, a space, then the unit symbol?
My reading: 0.45 kV
